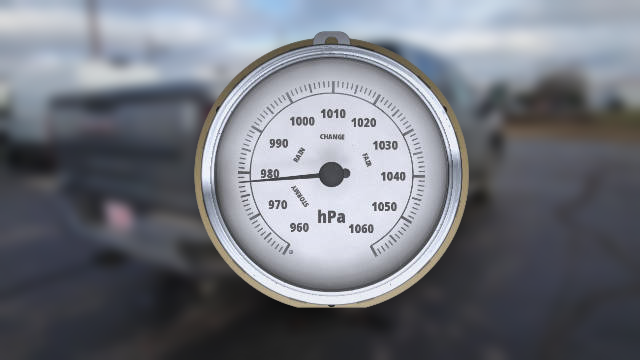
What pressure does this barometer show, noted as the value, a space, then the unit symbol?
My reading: 978 hPa
